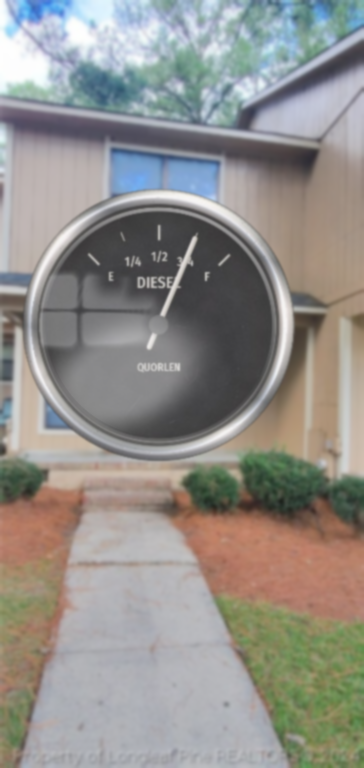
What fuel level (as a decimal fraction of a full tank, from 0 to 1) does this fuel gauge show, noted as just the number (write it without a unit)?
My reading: 0.75
